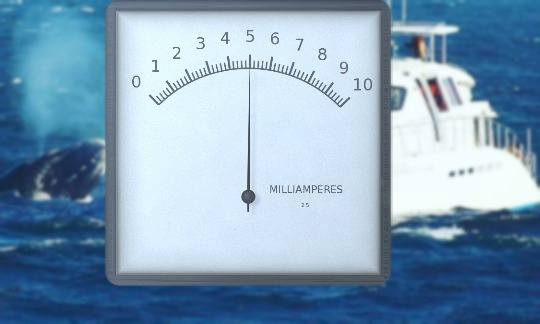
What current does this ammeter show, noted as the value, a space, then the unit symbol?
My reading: 5 mA
